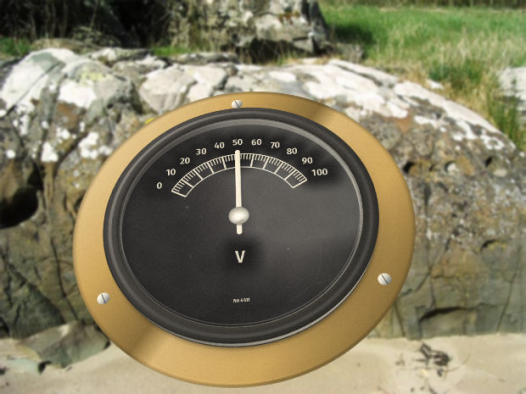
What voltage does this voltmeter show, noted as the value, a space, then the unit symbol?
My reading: 50 V
